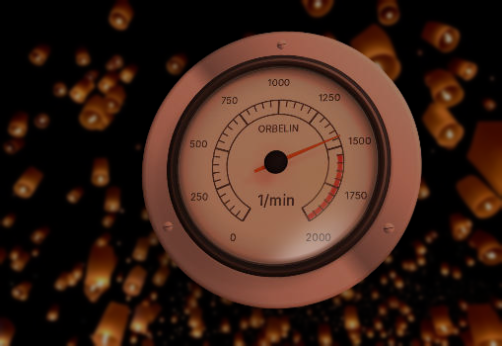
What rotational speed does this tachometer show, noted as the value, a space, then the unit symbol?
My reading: 1450 rpm
